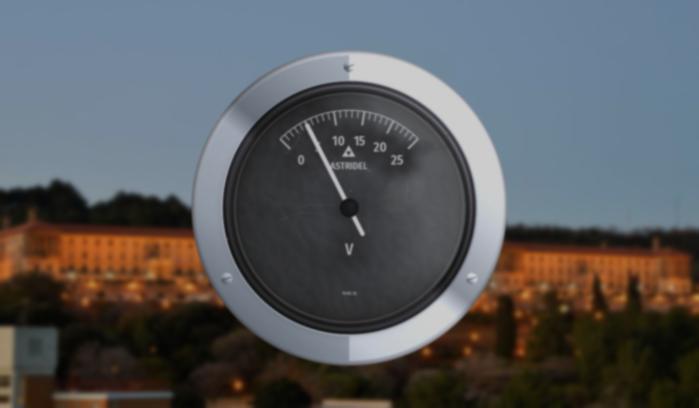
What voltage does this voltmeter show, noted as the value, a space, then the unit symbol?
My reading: 5 V
